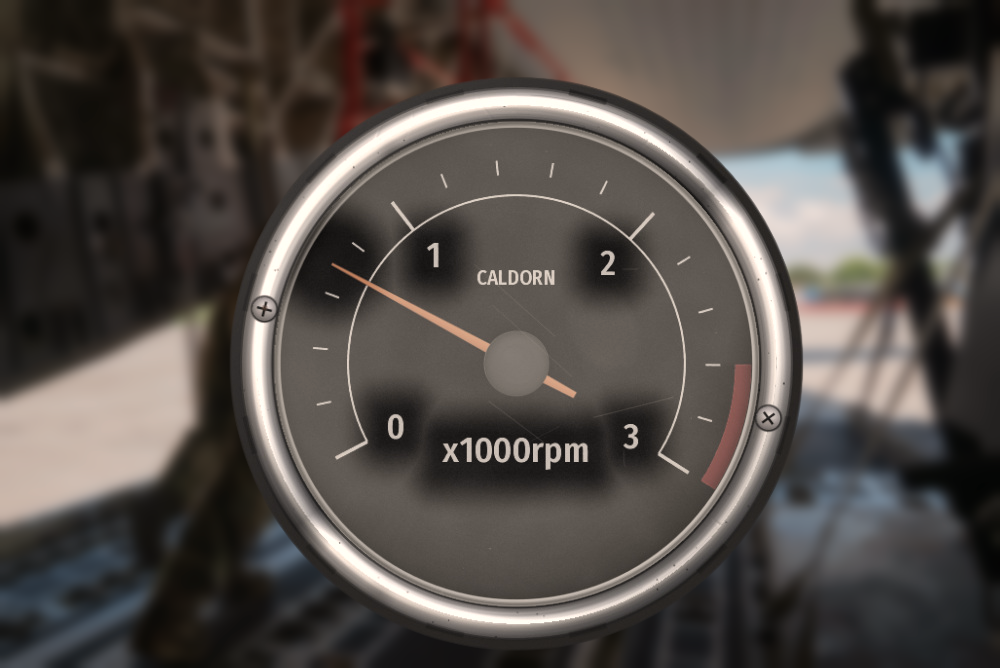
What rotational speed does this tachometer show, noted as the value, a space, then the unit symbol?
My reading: 700 rpm
